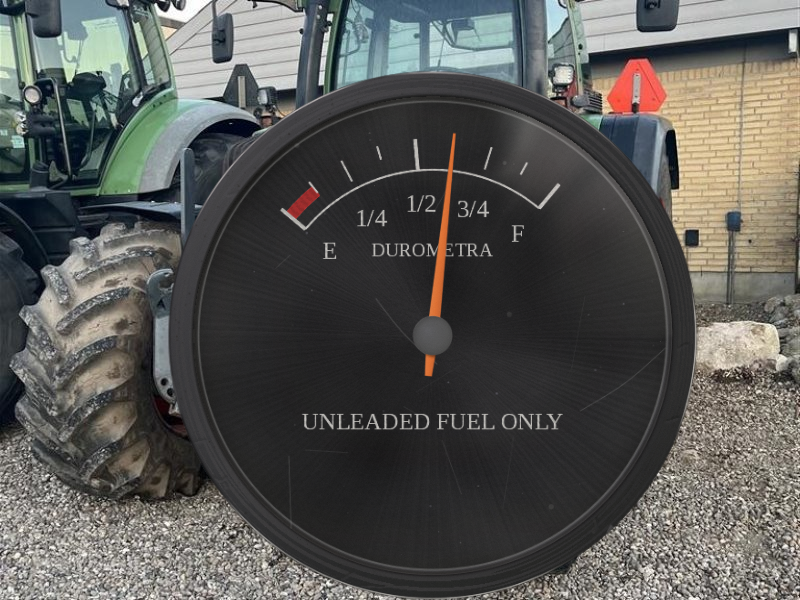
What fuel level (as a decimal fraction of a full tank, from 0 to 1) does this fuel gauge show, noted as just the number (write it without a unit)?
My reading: 0.625
